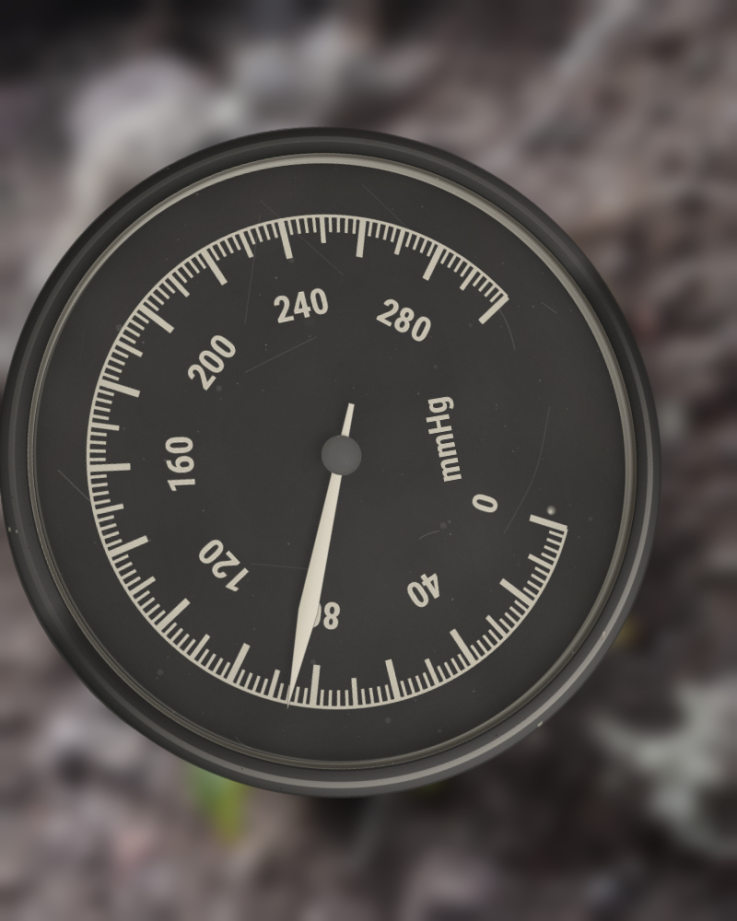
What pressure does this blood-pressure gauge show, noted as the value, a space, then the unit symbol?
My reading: 86 mmHg
